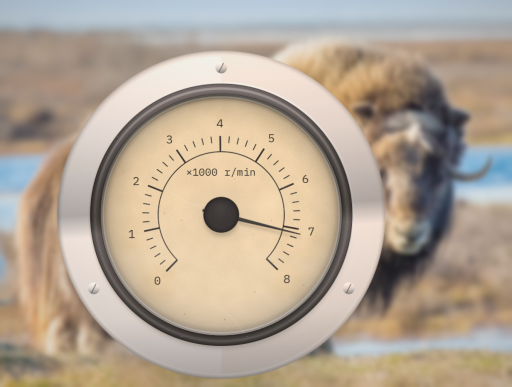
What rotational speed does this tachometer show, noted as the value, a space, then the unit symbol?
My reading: 7100 rpm
